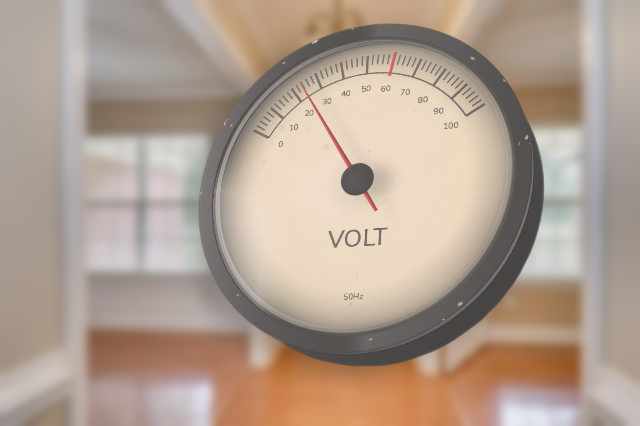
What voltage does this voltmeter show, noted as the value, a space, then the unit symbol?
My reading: 24 V
